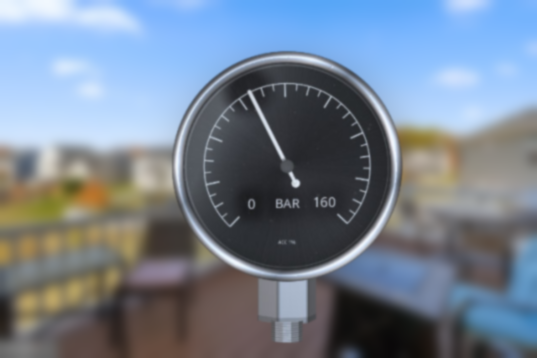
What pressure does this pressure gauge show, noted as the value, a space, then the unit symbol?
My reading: 65 bar
